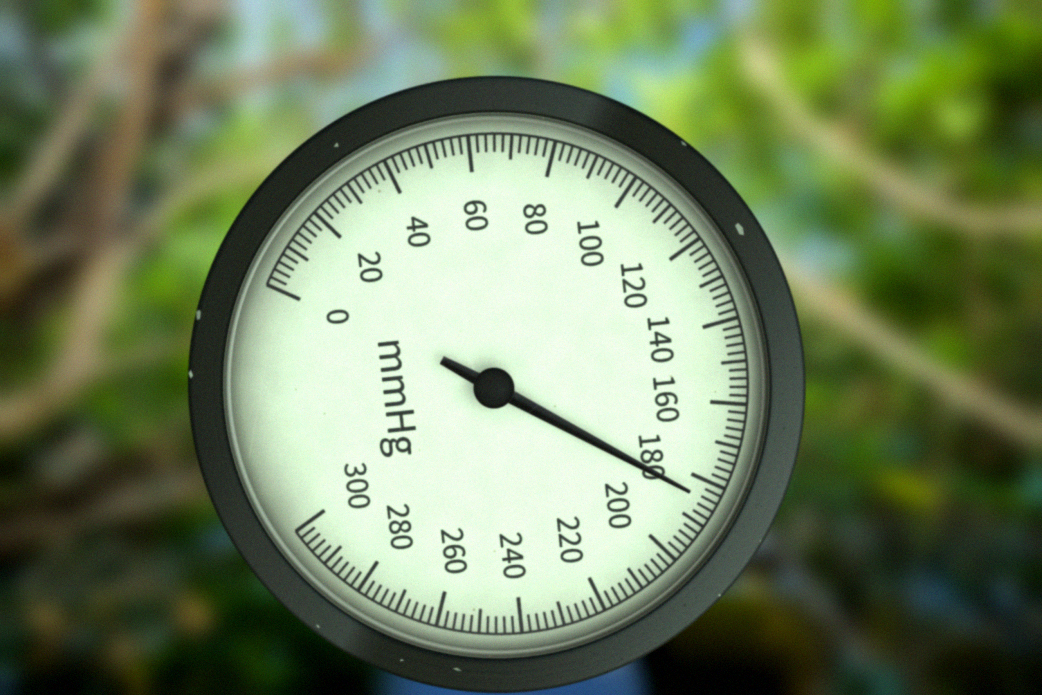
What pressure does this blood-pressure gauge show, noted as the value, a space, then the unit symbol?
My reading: 184 mmHg
